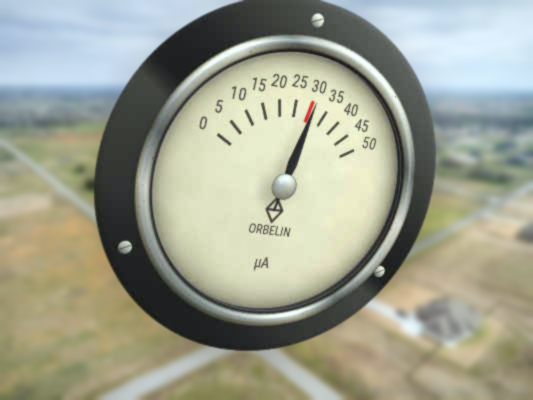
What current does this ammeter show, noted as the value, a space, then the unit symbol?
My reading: 30 µA
